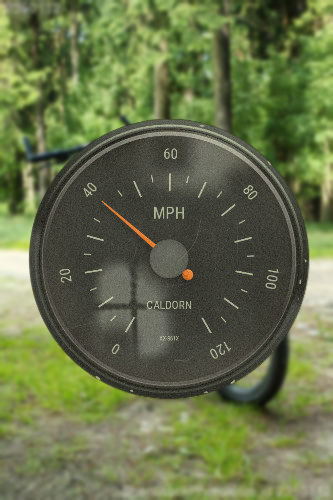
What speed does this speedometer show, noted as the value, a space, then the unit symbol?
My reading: 40 mph
